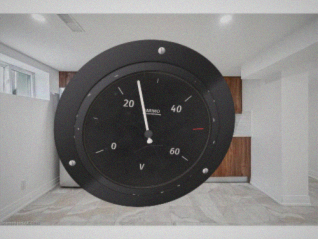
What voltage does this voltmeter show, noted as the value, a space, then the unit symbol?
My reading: 25 V
